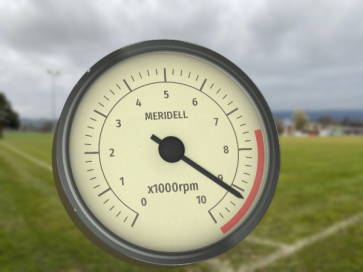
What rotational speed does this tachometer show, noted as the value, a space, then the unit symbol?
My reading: 9200 rpm
